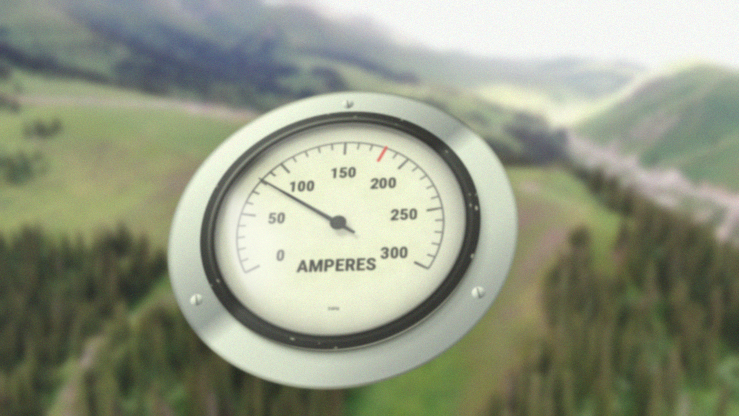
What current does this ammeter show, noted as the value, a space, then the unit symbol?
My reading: 80 A
